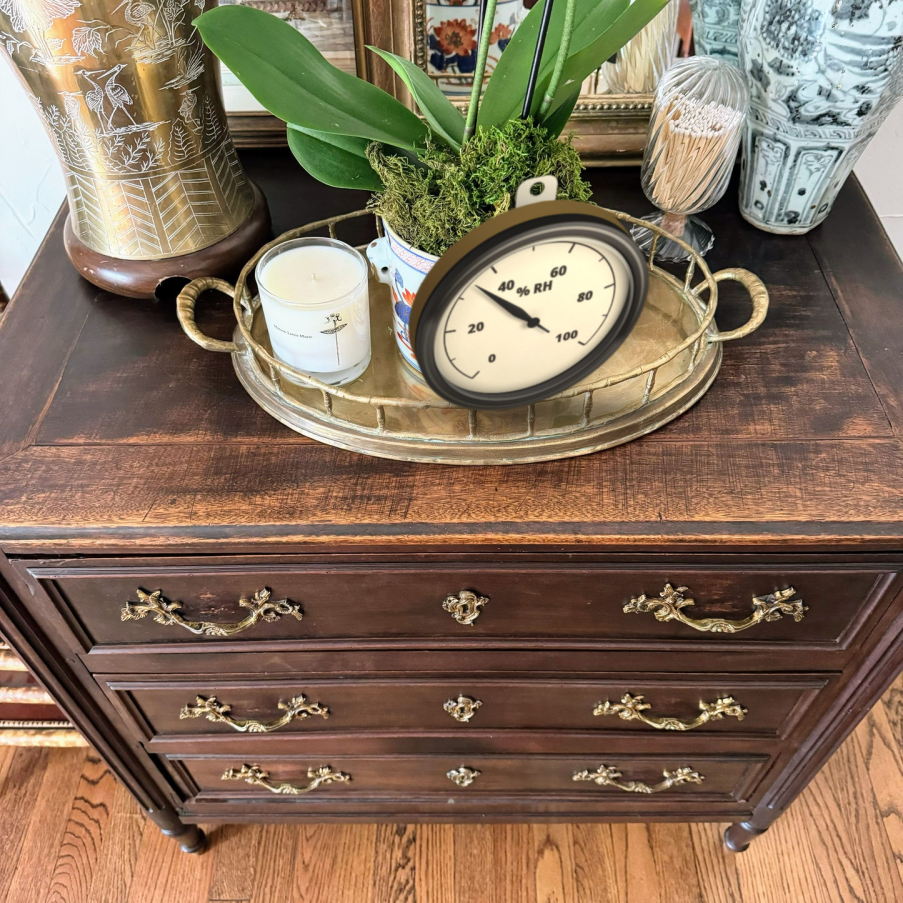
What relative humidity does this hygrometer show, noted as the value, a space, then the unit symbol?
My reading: 35 %
